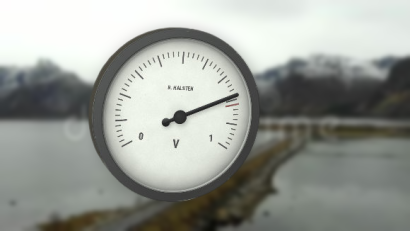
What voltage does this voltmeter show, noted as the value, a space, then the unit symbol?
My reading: 0.78 V
